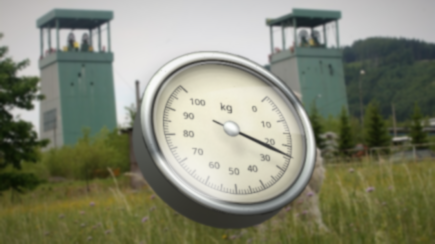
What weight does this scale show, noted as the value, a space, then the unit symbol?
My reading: 25 kg
